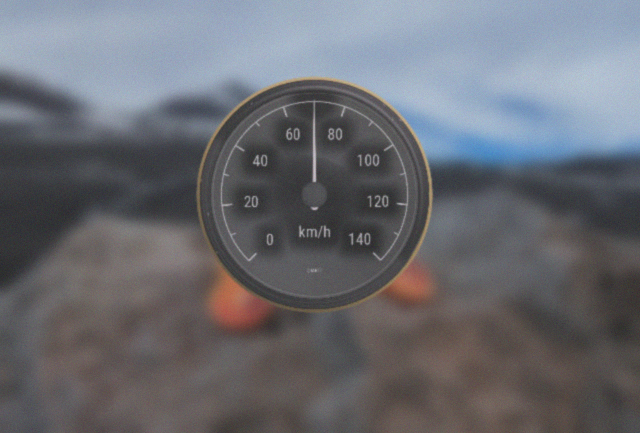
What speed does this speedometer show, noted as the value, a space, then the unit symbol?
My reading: 70 km/h
